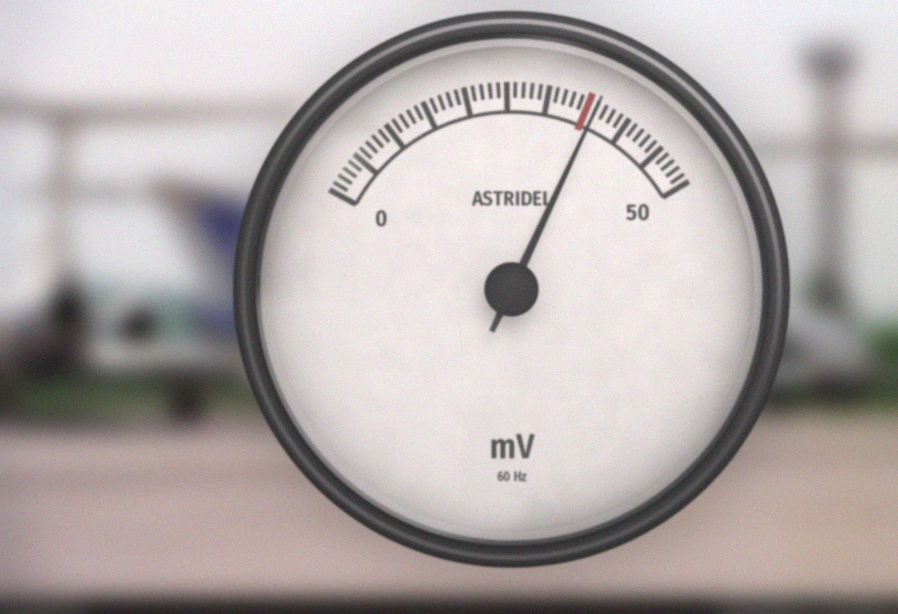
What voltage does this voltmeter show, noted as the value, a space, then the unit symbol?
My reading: 36 mV
